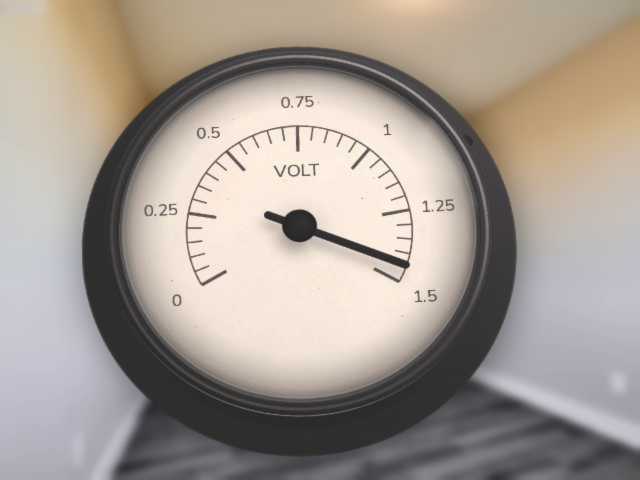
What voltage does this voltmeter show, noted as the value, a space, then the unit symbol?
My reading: 1.45 V
